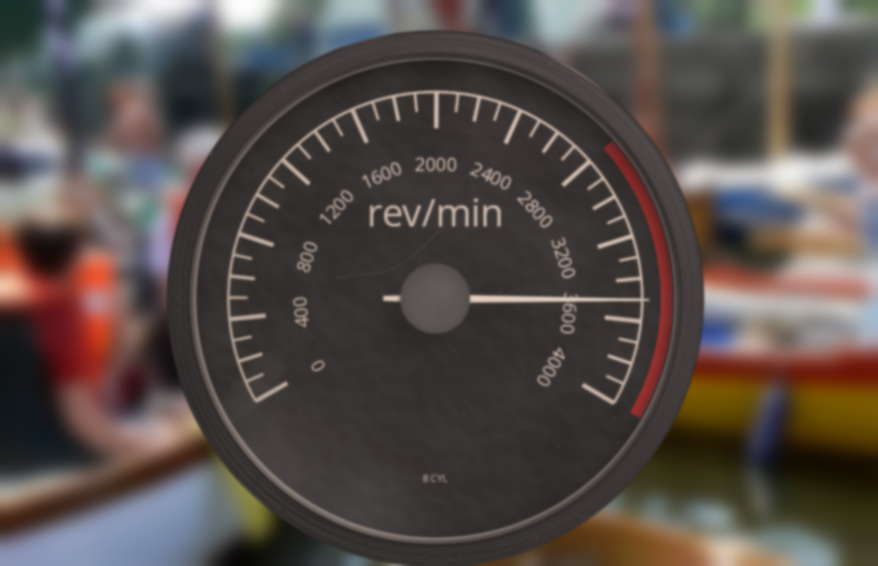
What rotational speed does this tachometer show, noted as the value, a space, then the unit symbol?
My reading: 3500 rpm
